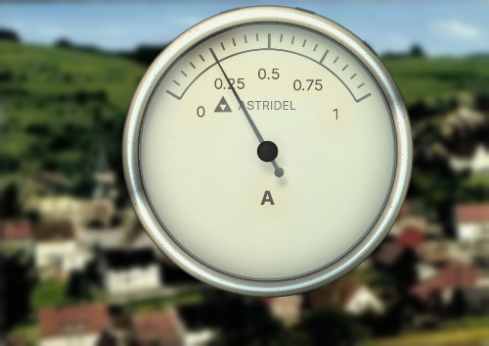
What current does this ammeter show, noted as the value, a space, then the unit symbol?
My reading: 0.25 A
